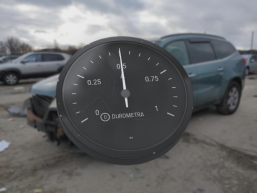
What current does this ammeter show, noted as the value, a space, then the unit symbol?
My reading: 0.5 A
